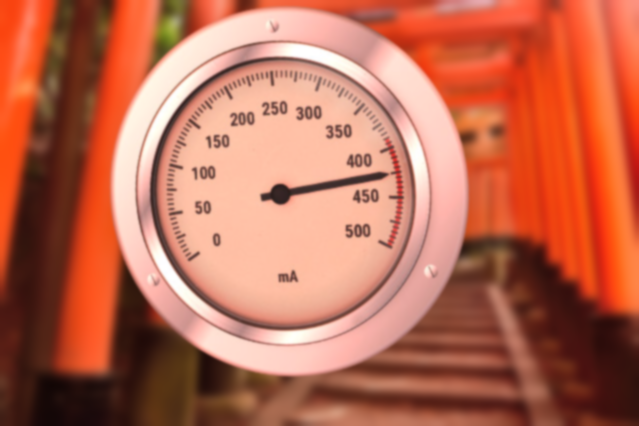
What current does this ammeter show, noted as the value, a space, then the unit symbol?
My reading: 425 mA
